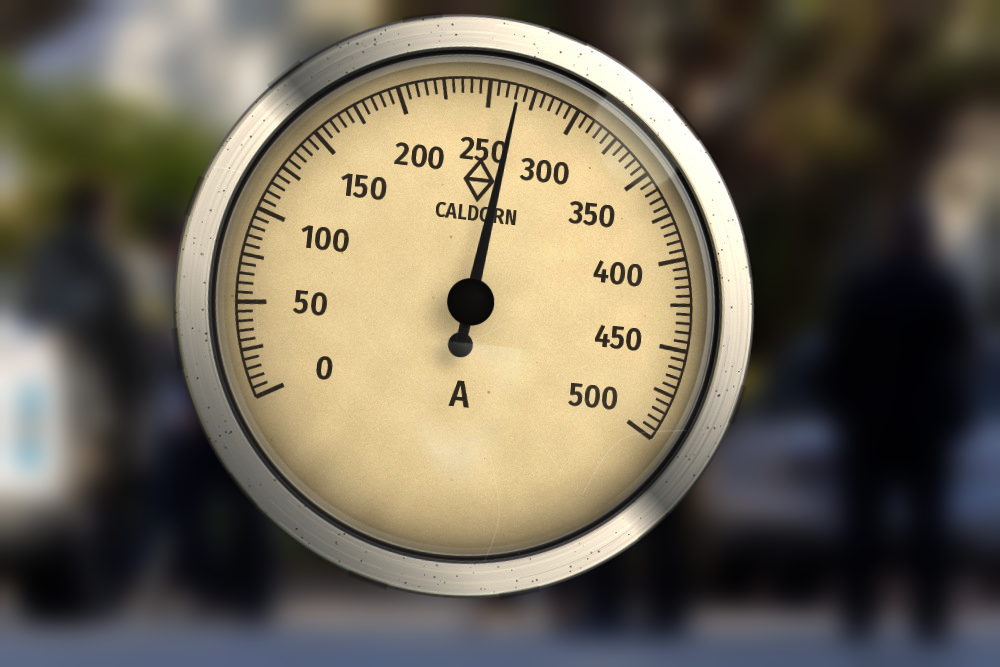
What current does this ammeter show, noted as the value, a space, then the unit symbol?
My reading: 265 A
